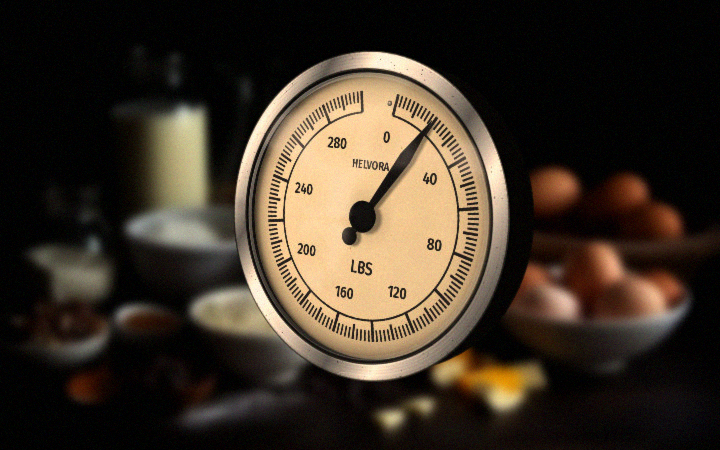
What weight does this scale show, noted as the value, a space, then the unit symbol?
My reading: 20 lb
